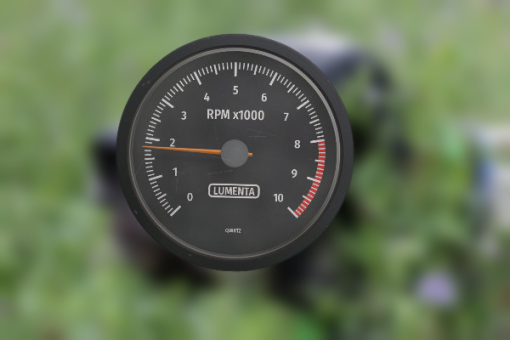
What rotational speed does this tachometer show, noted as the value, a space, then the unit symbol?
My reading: 1800 rpm
